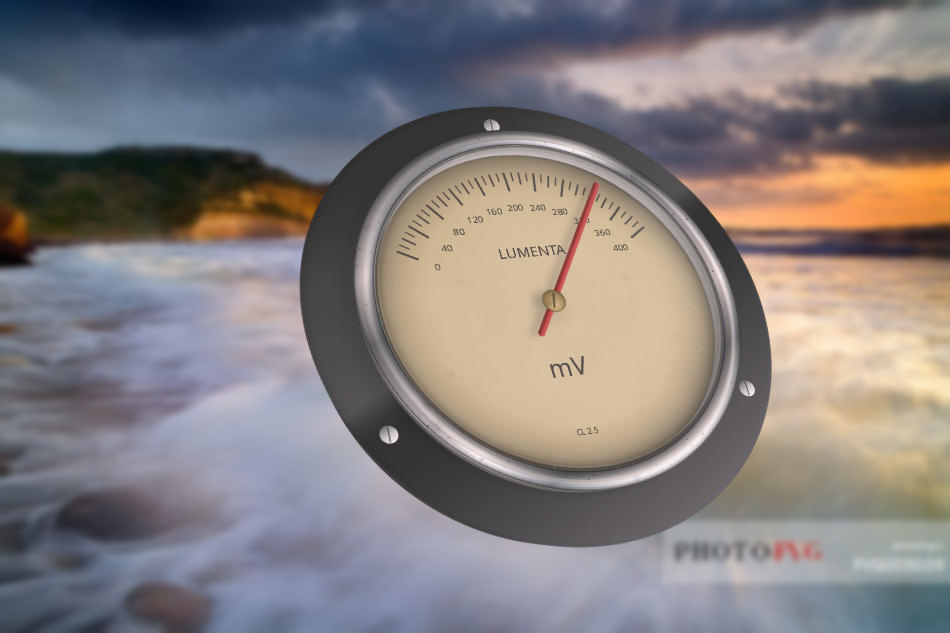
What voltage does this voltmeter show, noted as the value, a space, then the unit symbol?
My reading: 320 mV
